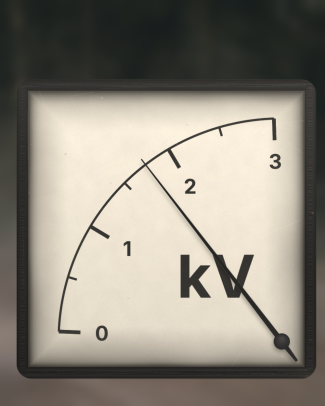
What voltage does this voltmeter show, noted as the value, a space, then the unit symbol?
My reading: 1.75 kV
